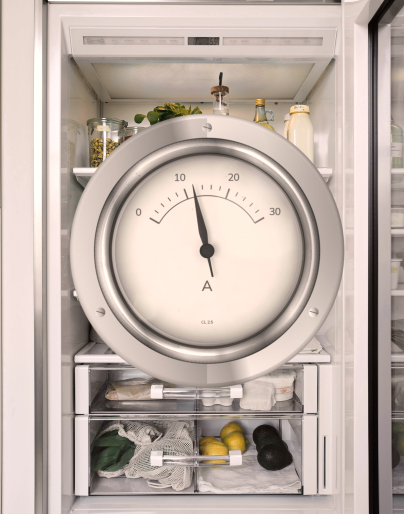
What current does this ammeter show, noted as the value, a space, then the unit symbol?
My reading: 12 A
